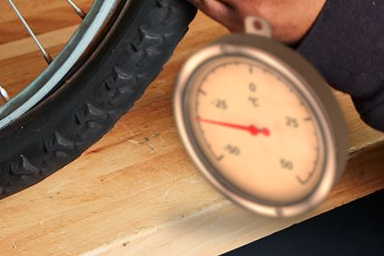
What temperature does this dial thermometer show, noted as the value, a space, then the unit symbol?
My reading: -35 °C
